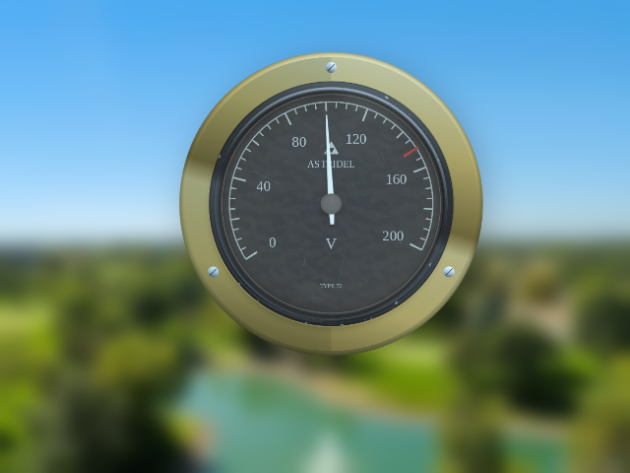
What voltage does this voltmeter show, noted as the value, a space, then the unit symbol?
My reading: 100 V
